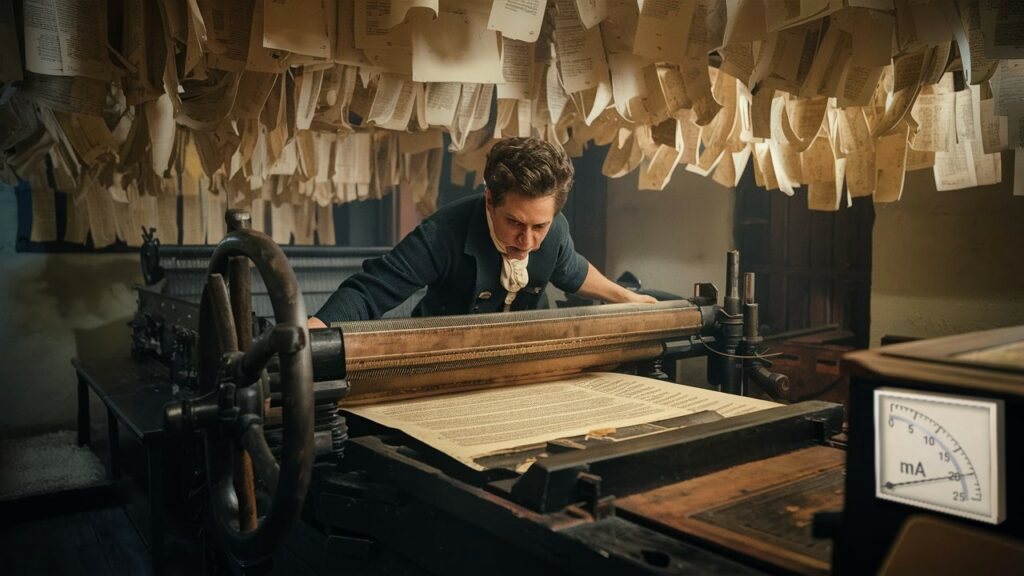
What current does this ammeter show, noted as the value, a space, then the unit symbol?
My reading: 20 mA
